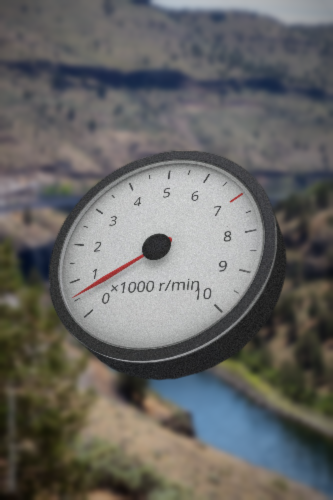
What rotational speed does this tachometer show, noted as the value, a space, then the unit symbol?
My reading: 500 rpm
